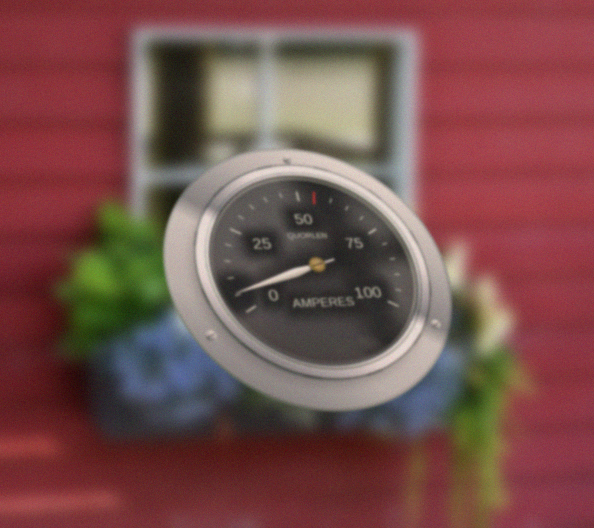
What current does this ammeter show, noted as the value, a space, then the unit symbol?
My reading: 5 A
